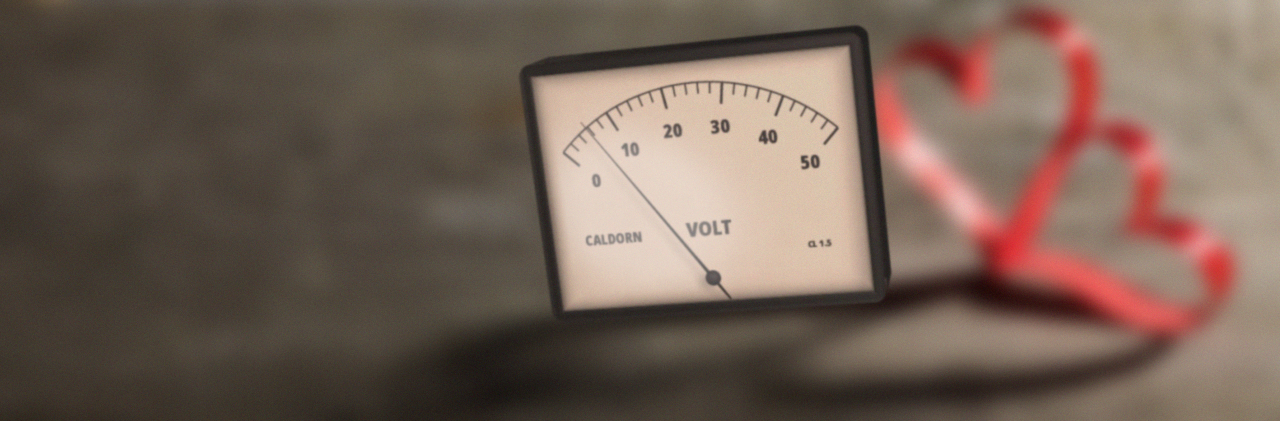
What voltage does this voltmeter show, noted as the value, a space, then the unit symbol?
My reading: 6 V
